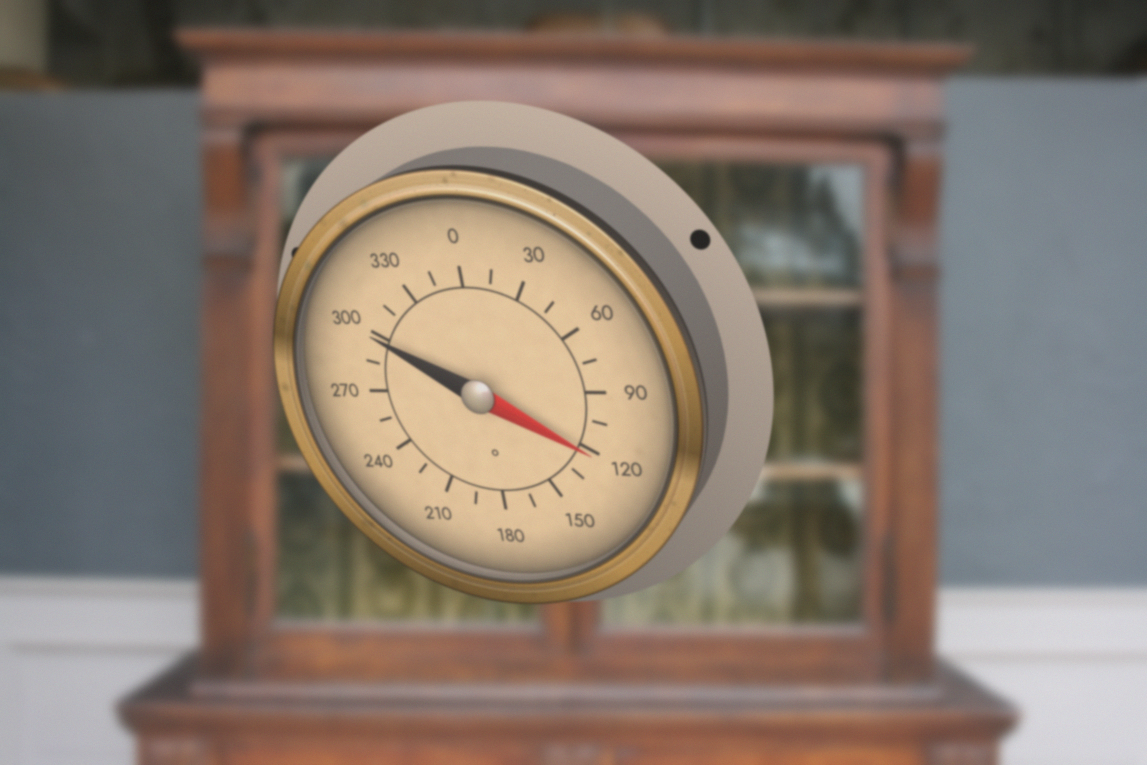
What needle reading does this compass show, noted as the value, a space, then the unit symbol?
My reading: 120 °
